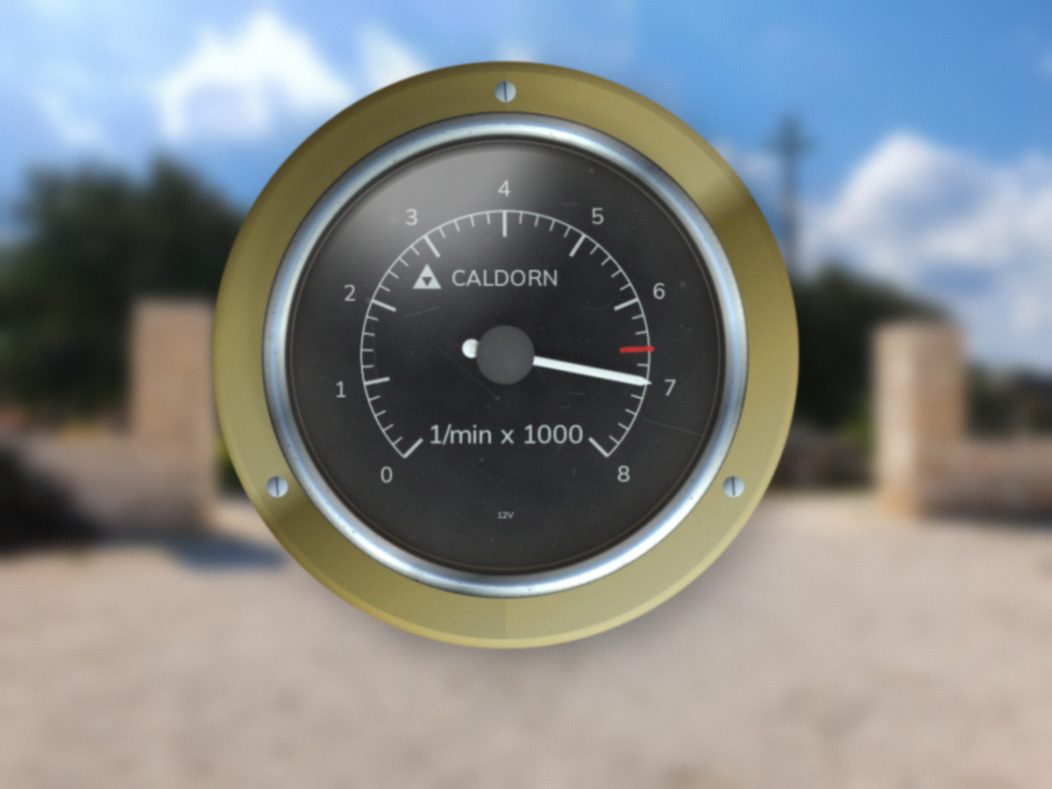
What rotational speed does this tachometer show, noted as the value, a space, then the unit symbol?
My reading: 7000 rpm
